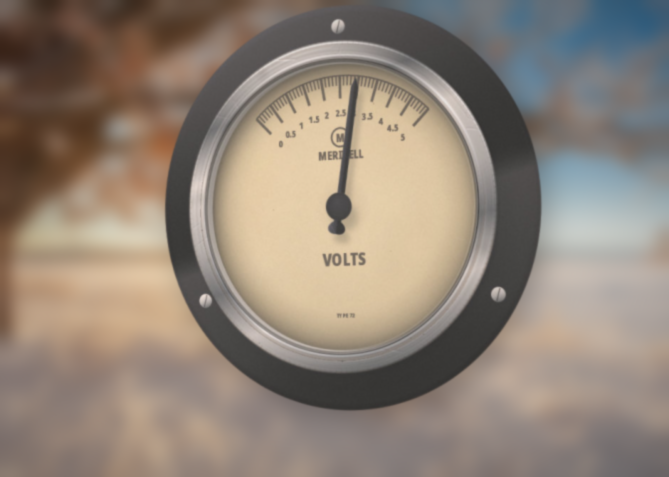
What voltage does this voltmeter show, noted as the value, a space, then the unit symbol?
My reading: 3 V
